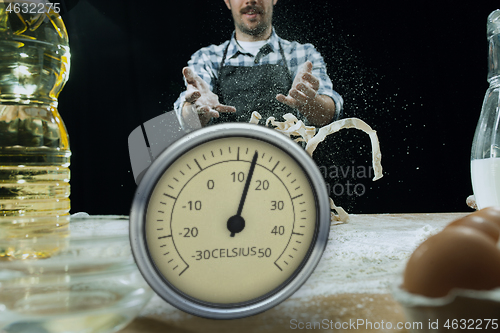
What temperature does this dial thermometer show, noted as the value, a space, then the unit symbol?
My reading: 14 °C
